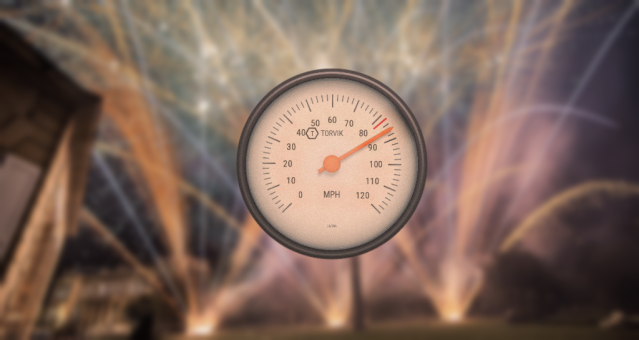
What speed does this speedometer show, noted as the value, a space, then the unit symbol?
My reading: 86 mph
